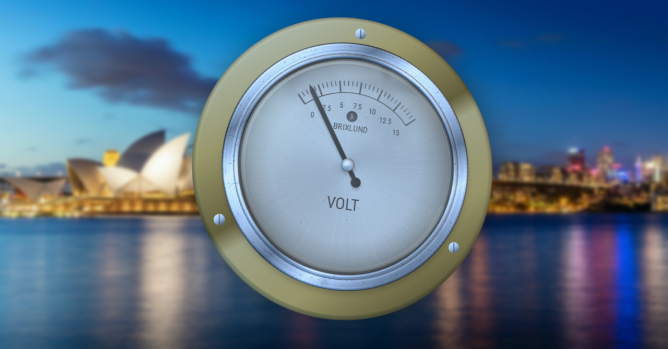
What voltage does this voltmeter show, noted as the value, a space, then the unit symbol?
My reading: 1.5 V
